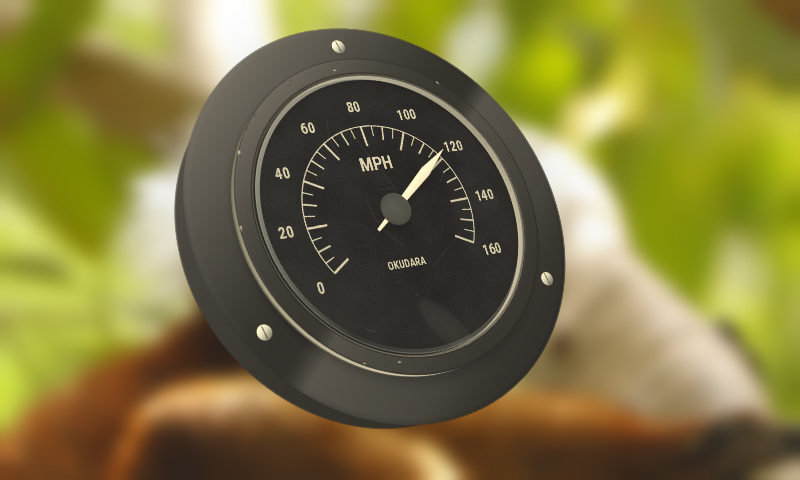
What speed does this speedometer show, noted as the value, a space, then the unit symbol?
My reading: 117.5 mph
